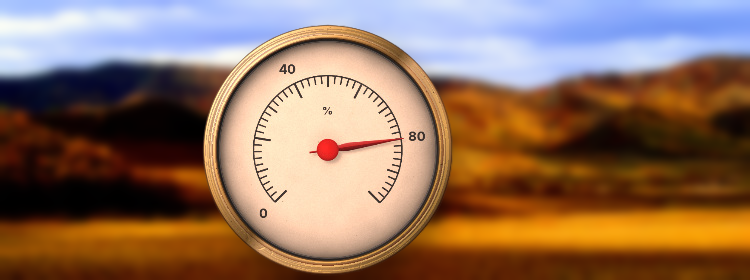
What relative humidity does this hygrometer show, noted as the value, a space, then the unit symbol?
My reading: 80 %
